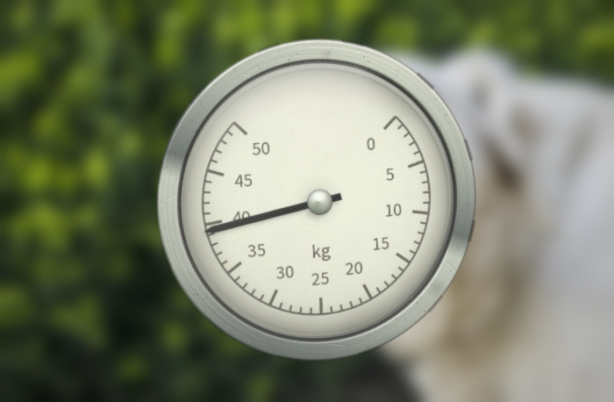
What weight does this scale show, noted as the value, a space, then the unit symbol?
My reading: 39.5 kg
